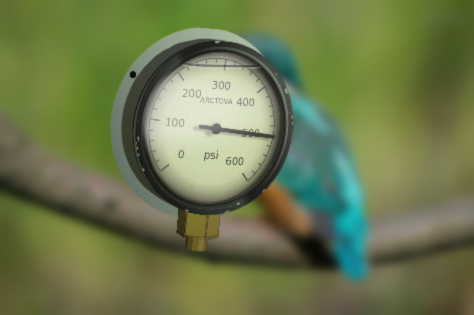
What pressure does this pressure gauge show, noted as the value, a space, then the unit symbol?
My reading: 500 psi
